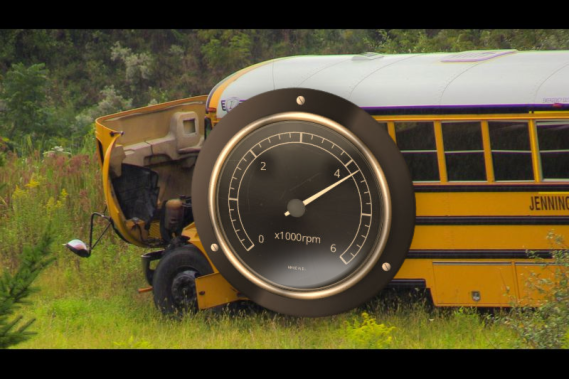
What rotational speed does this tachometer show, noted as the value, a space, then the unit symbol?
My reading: 4200 rpm
